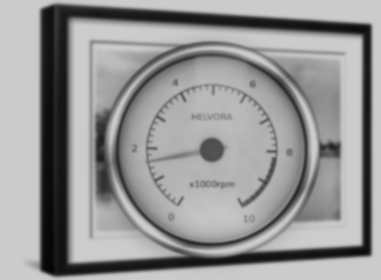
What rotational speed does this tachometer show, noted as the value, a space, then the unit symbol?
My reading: 1600 rpm
